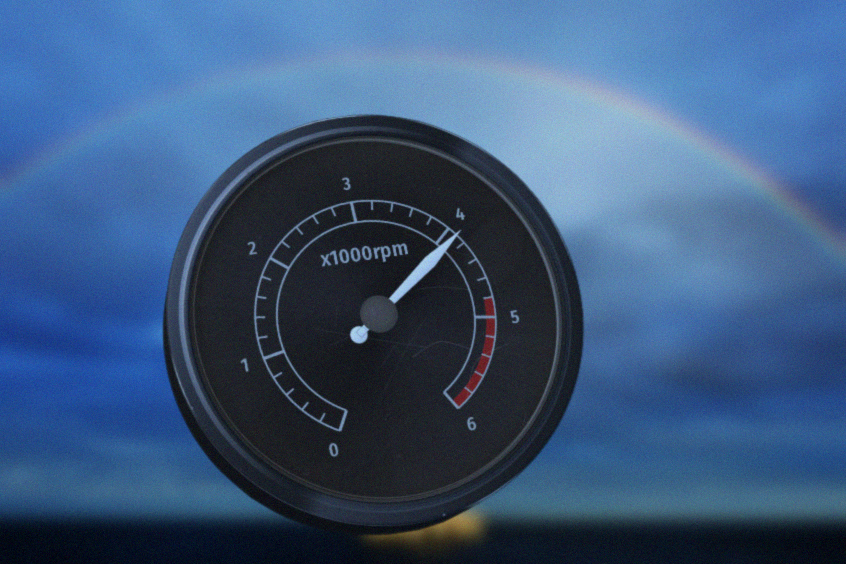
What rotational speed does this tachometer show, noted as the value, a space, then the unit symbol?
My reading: 4100 rpm
